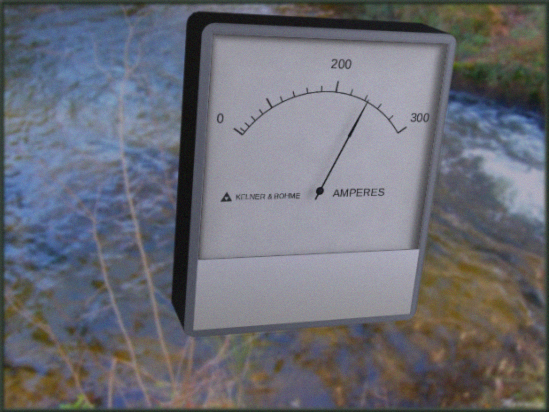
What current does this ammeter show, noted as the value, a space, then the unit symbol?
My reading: 240 A
